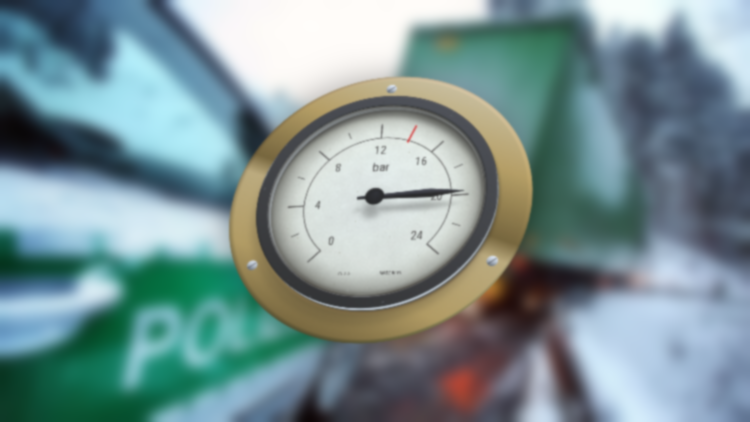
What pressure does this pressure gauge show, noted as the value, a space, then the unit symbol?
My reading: 20 bar
